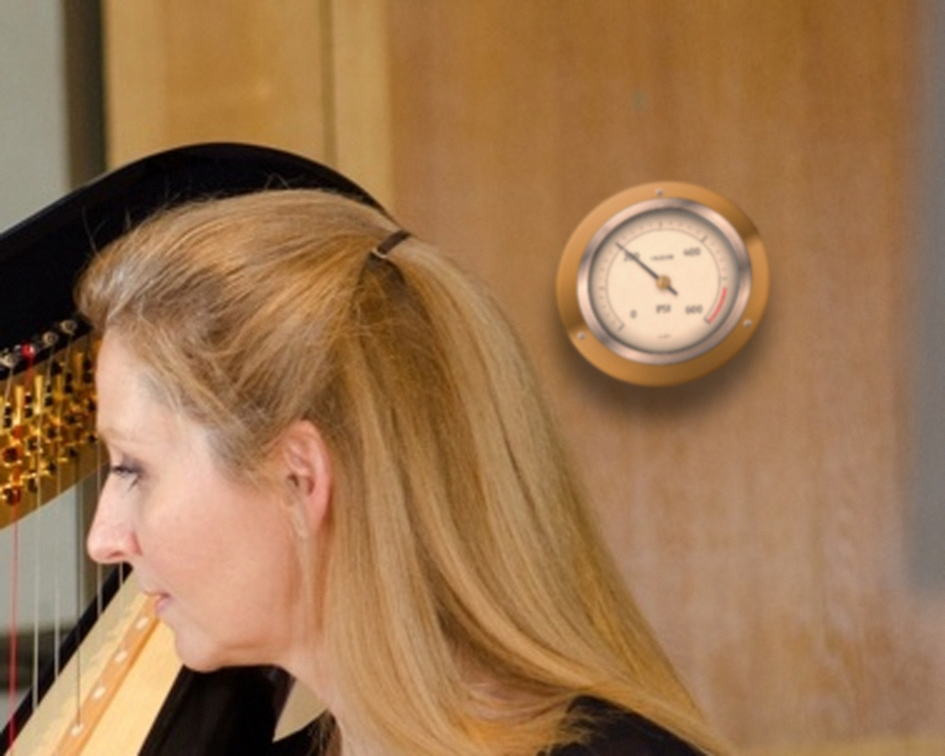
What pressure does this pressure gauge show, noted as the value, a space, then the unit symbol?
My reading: 200 psi
